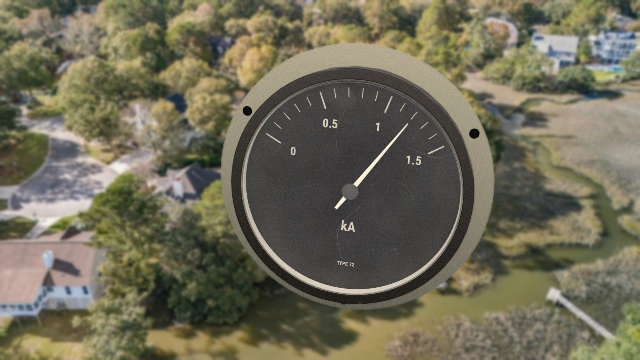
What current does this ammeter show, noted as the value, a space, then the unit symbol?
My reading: 1.2 kA
